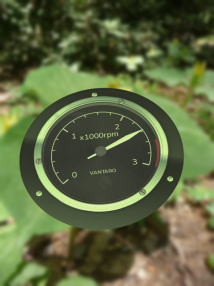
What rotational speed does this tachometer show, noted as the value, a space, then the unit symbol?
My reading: 2400 rpm
